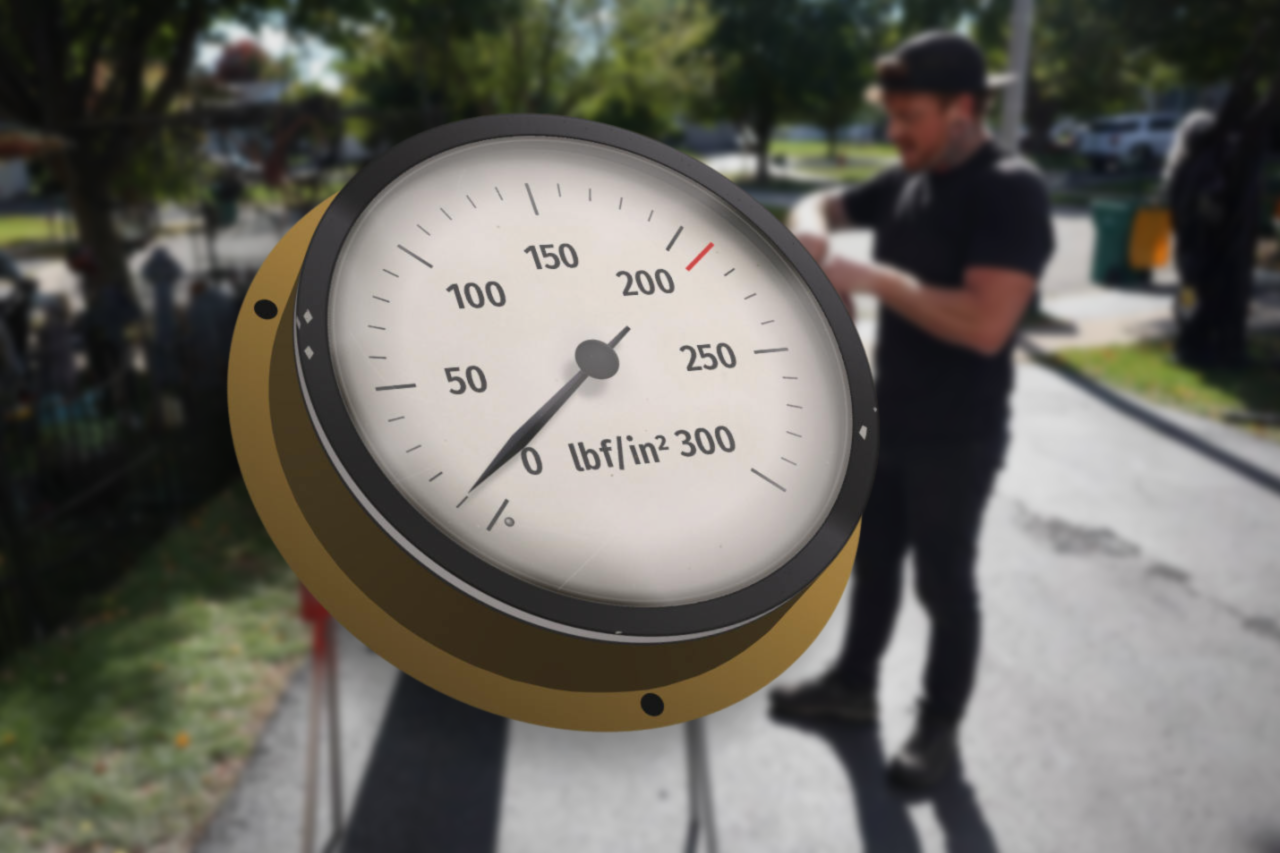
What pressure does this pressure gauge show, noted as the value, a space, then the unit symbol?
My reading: 10 psi
